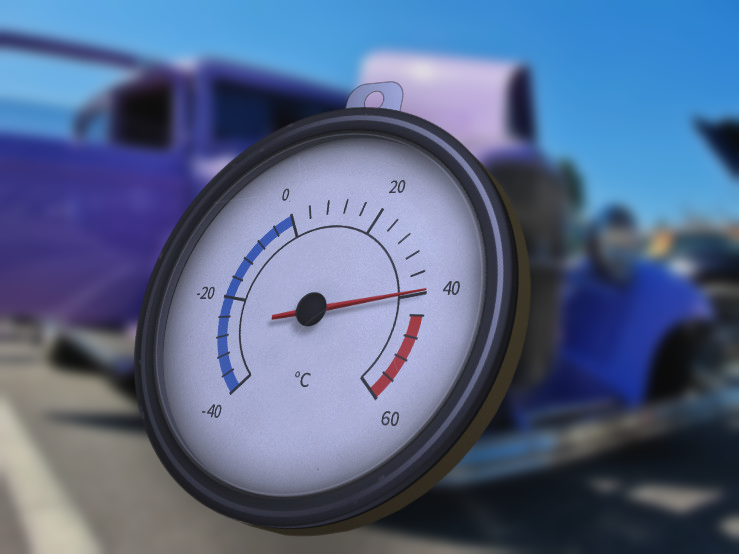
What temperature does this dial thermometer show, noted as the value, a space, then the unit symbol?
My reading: 40 °C
